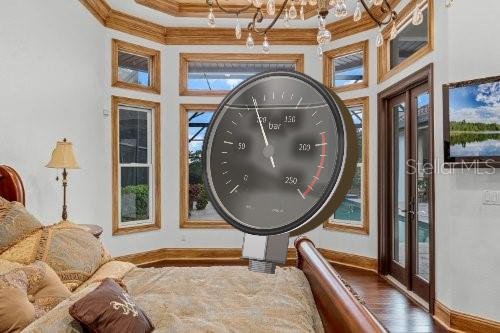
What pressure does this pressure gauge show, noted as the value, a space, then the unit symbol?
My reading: 100 bar
